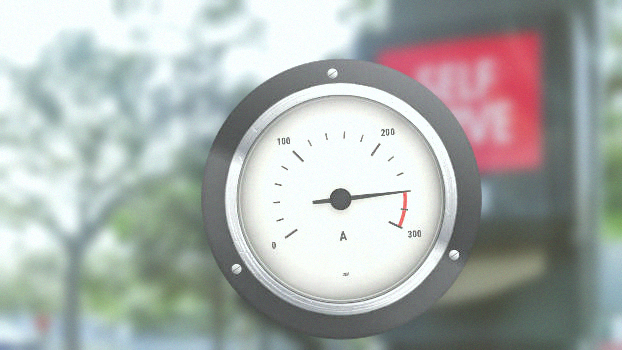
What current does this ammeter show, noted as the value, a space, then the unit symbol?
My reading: 260 A
